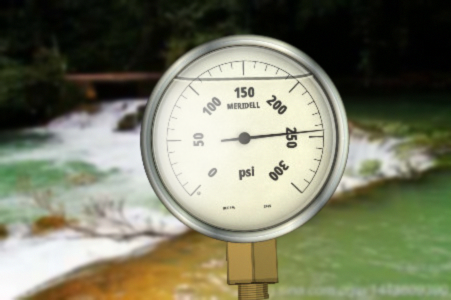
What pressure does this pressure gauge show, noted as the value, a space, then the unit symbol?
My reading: 245 psi
